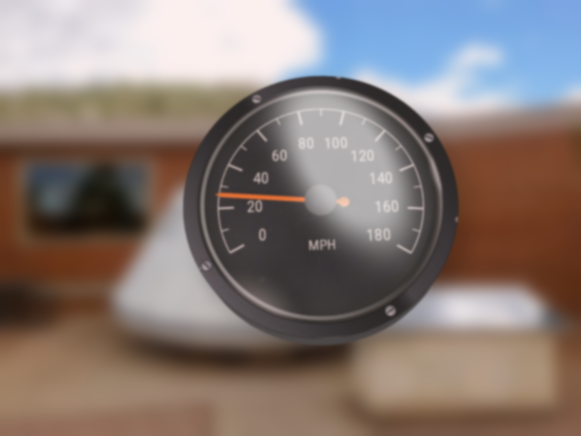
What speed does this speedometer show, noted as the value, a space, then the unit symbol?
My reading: 25 mph
